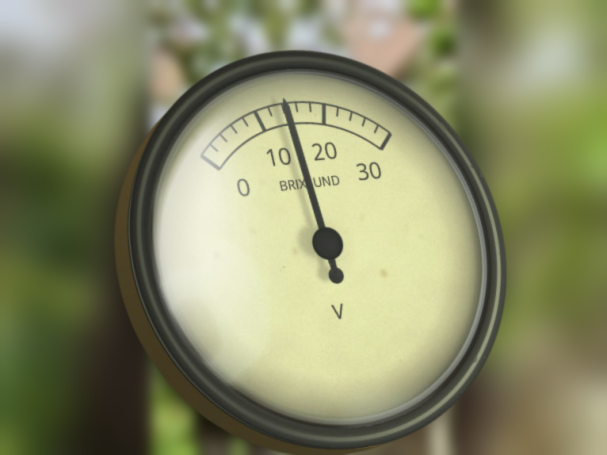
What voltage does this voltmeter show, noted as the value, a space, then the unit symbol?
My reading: 14 V
